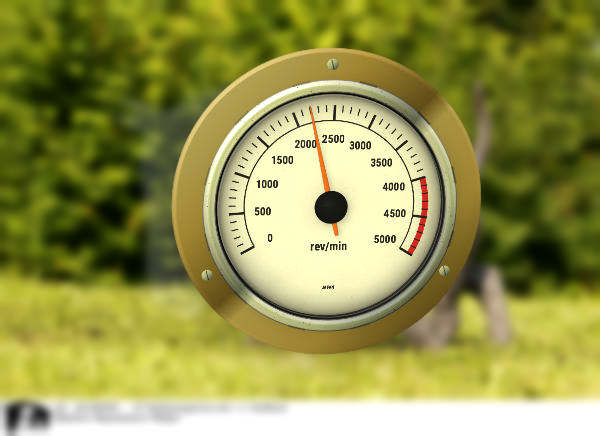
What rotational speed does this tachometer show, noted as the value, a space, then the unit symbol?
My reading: 2200 rpm
